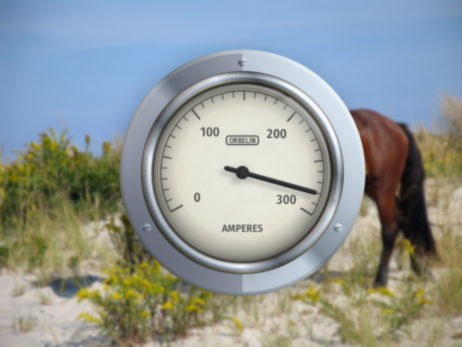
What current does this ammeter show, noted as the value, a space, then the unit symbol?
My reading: 280 A
